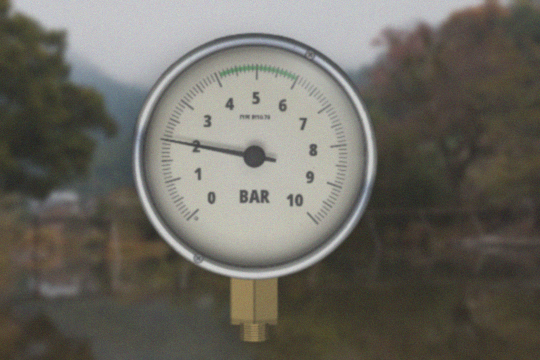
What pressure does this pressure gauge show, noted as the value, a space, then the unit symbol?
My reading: 2 bar
